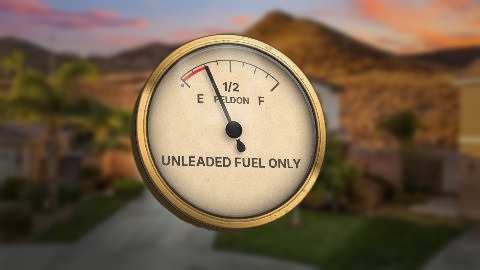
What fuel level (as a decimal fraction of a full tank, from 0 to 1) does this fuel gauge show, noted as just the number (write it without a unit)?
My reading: 0.25
